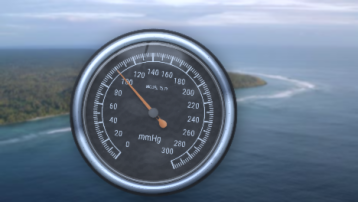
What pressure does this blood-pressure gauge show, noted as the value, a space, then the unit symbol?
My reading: 100 mmHg
